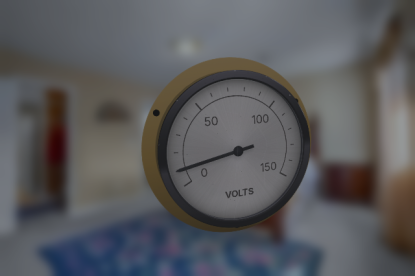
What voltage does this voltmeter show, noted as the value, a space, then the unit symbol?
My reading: 10 V
